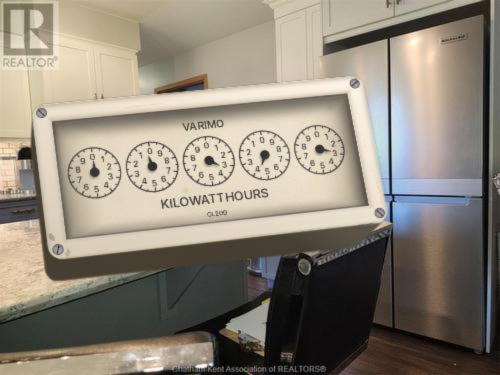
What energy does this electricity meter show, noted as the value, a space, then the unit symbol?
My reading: 343 kWh
